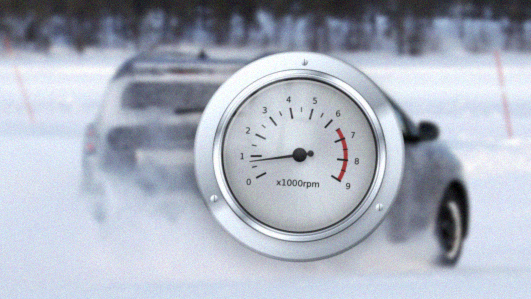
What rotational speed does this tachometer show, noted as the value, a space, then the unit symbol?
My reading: 750 rpm
